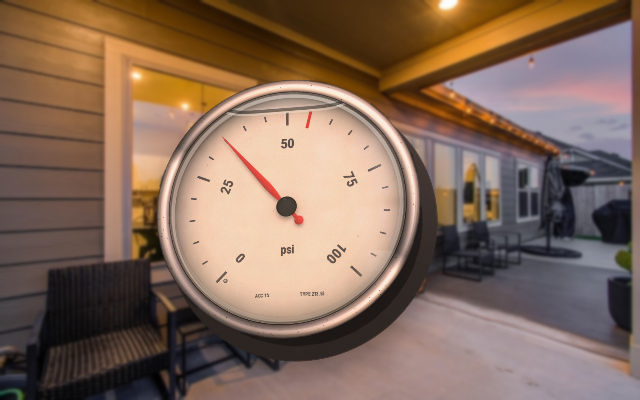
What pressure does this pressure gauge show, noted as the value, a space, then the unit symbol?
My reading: 35 psi
